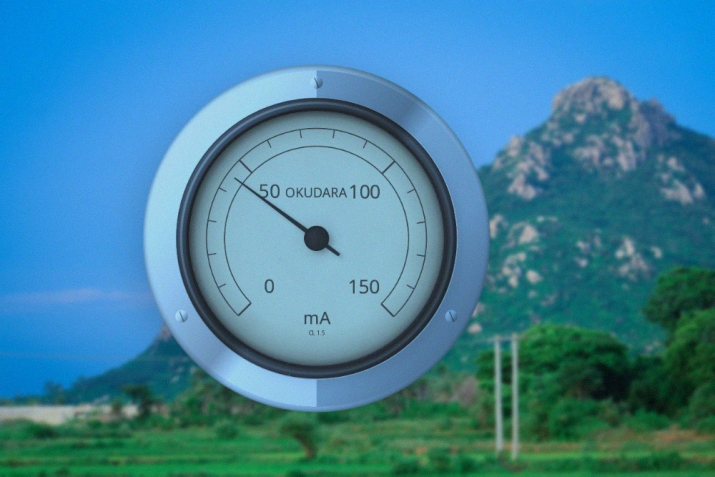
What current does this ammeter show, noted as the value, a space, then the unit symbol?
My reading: 45 mA
